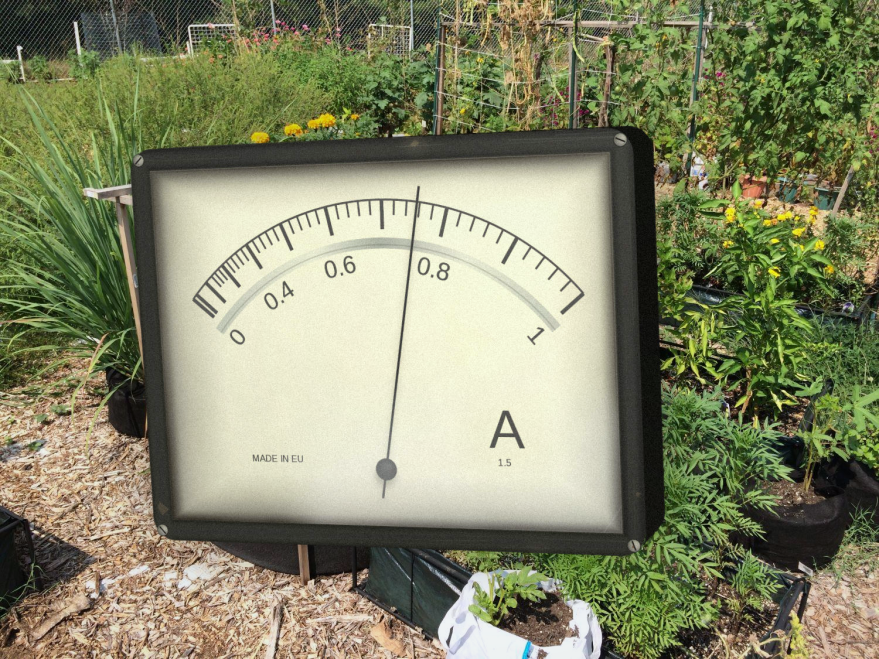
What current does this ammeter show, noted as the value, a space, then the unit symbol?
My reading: 0.76 A
